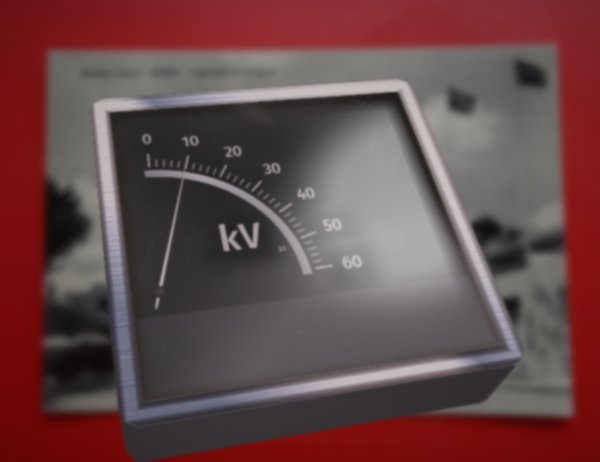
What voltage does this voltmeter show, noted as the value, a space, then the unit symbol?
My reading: 10 kV
